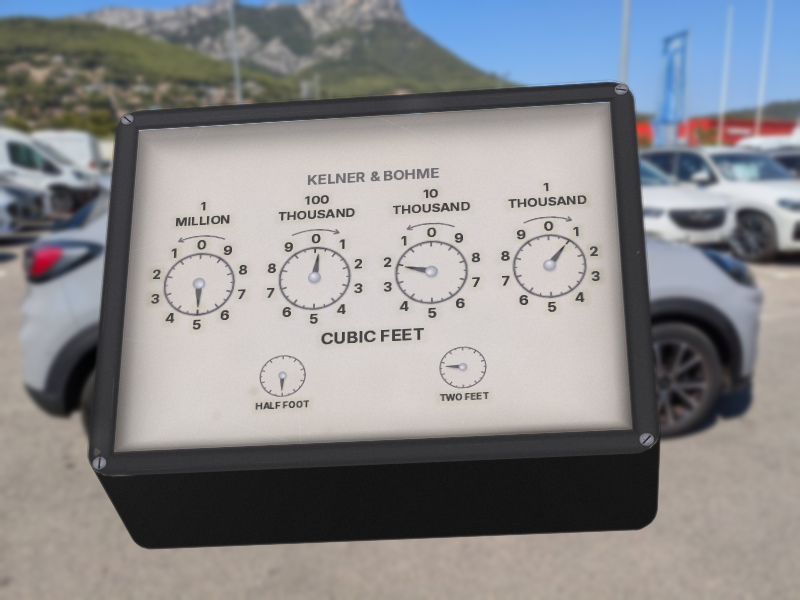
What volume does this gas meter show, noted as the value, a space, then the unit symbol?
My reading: 502100 ft³
